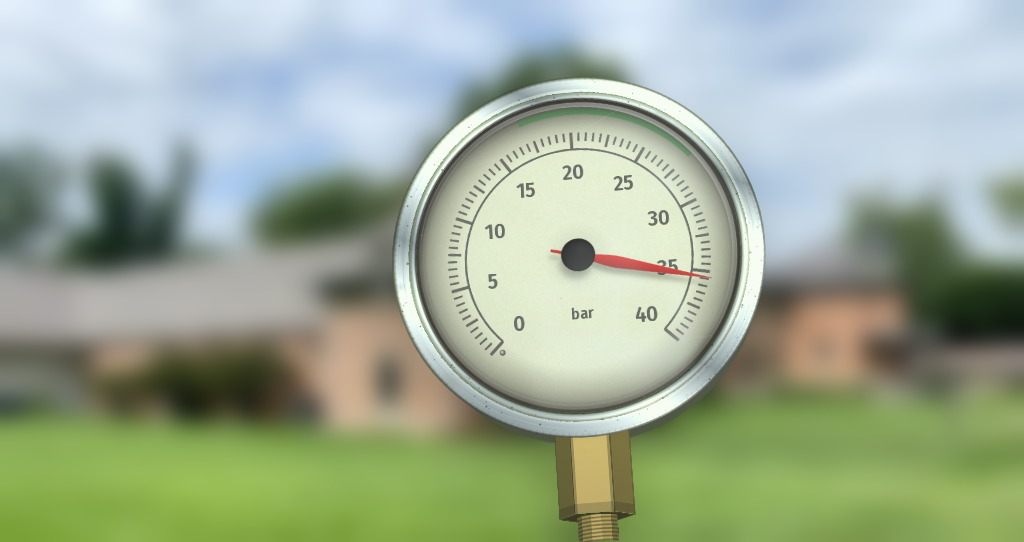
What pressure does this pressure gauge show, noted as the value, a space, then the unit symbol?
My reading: 35.5 bar
